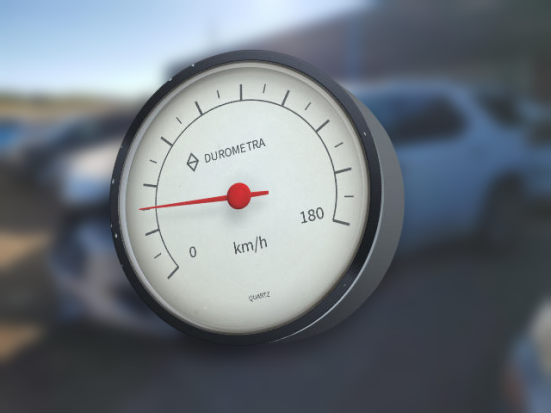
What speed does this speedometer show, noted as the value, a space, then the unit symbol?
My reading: 30 km/h
